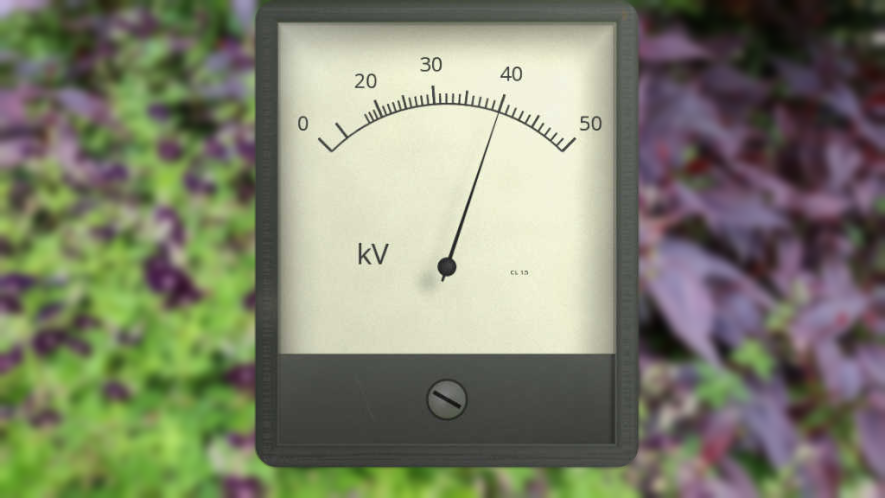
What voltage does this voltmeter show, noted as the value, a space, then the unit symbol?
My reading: 40 kV
